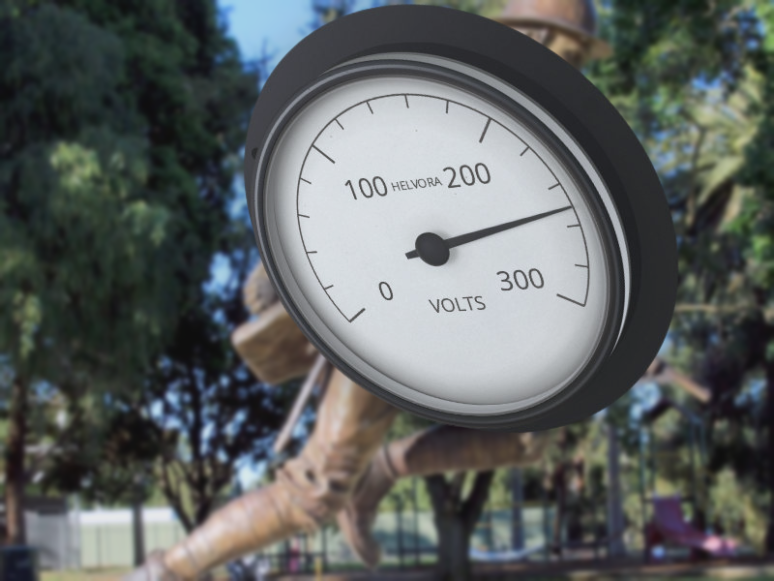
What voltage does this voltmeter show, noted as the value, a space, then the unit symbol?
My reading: 250 V
